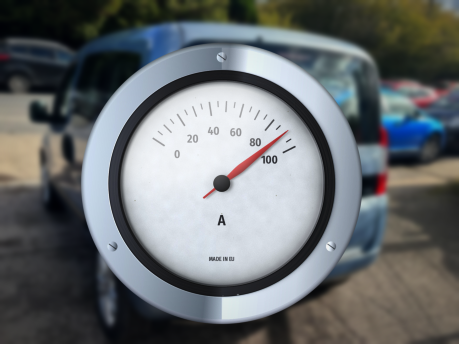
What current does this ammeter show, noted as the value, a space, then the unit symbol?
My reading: 90 A
